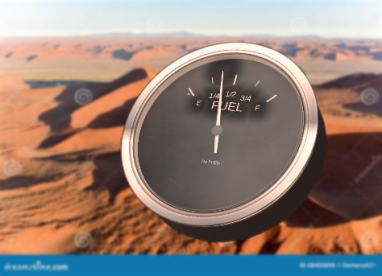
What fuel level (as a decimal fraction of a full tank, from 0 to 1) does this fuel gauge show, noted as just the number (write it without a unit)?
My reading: 0.375
